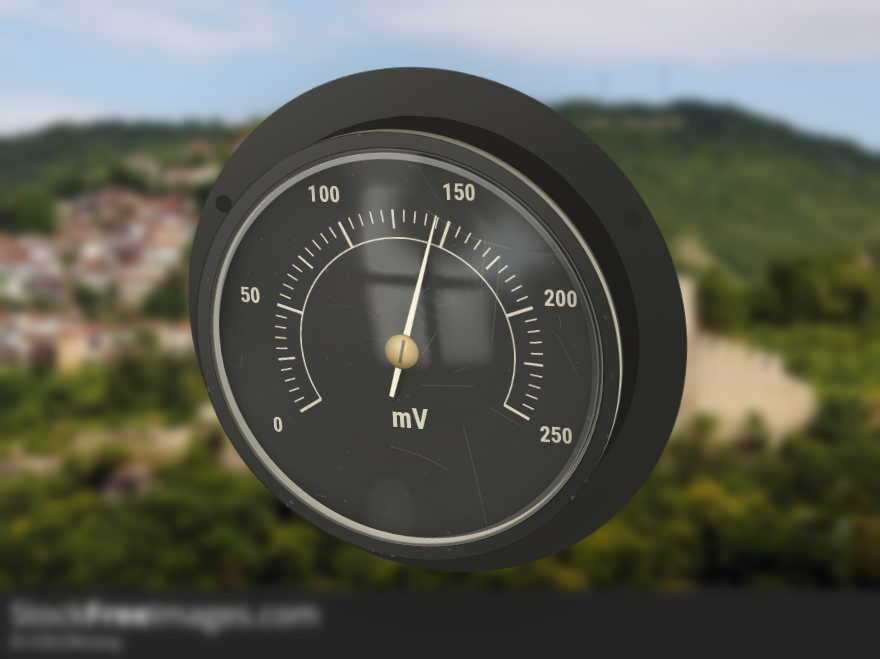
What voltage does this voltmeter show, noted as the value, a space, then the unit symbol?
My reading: 145 mV
